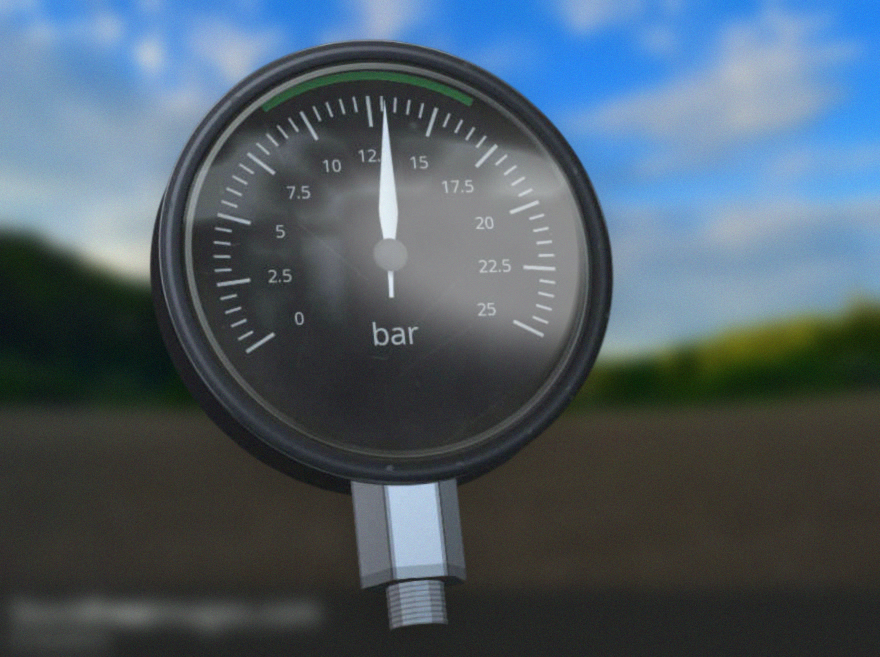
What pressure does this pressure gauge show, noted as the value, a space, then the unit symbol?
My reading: 13 bar
